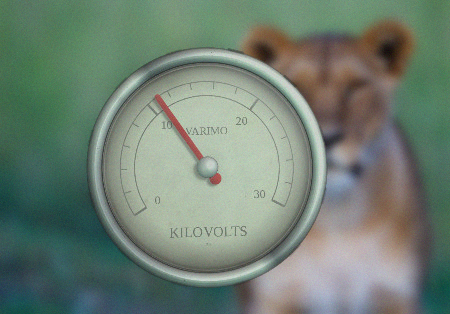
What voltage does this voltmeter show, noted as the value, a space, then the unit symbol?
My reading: 11 kV
